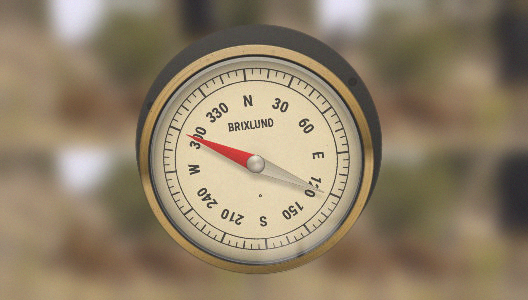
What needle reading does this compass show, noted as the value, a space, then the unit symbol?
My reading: 300 °
